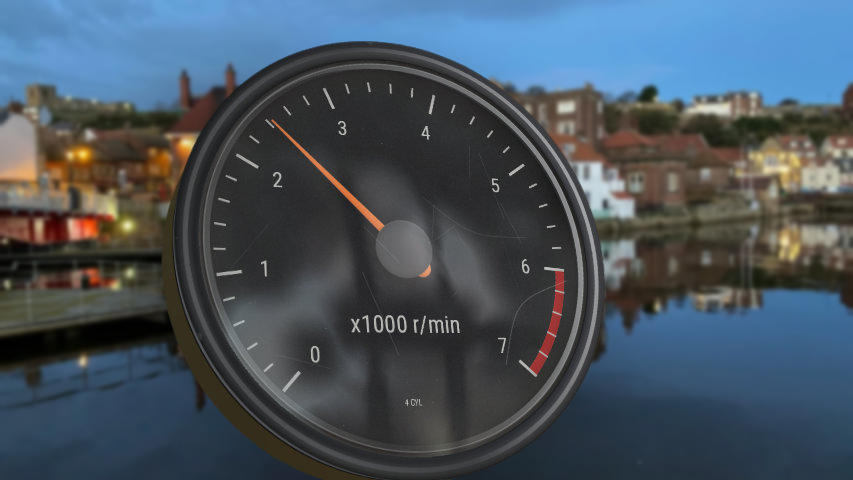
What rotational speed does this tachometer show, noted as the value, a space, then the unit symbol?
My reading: 2400 rpm
